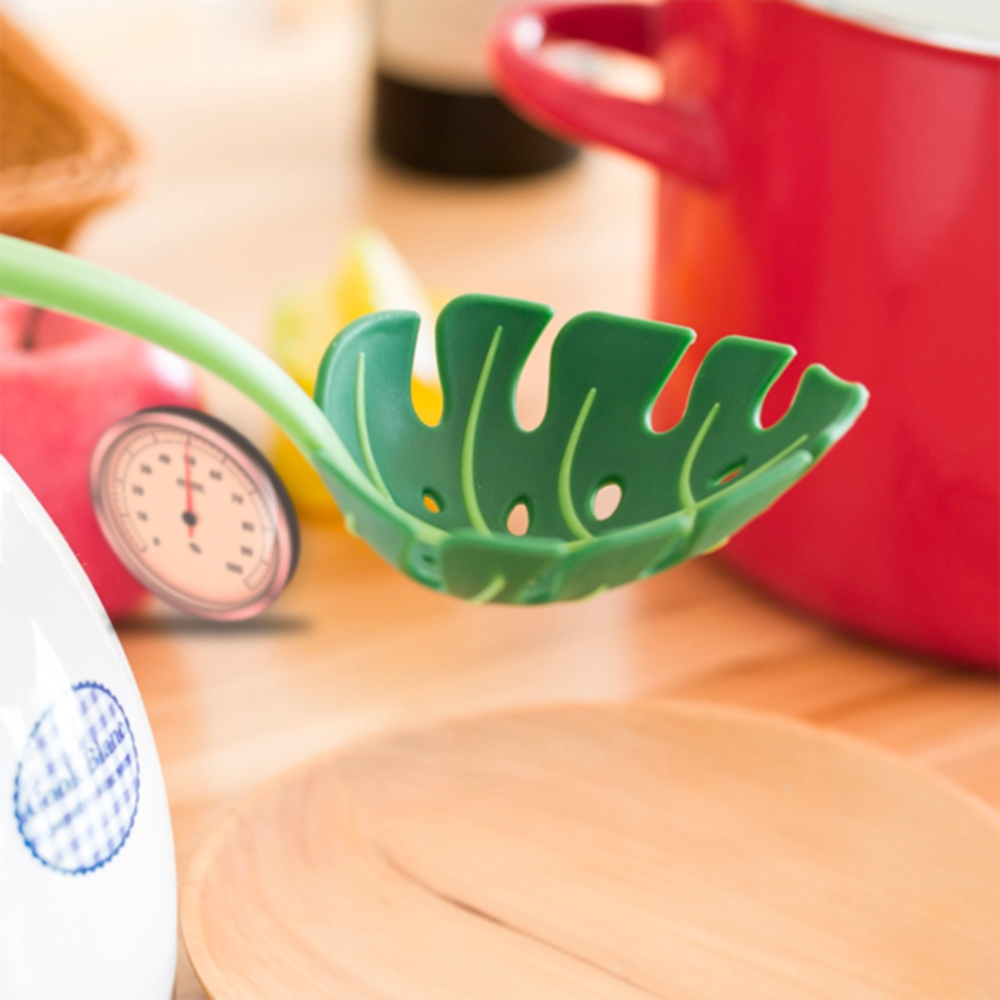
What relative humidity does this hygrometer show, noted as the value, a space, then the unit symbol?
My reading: 50 %
